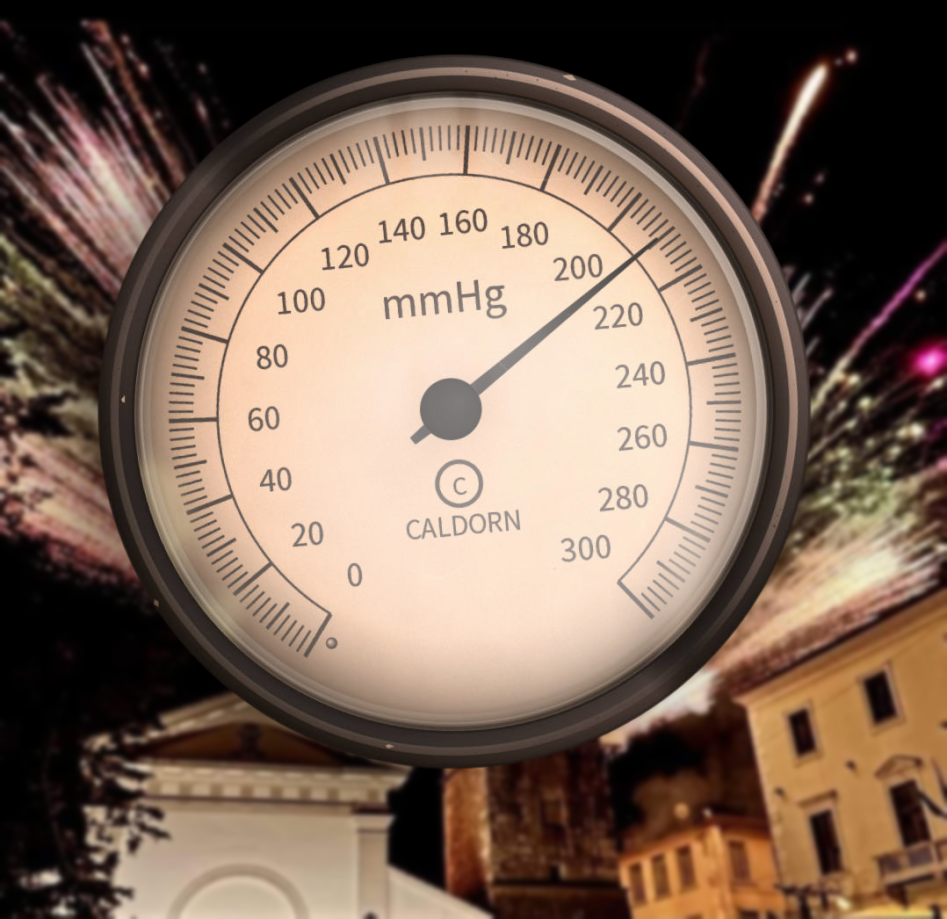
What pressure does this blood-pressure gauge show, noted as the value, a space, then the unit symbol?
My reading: 210 mmHg
